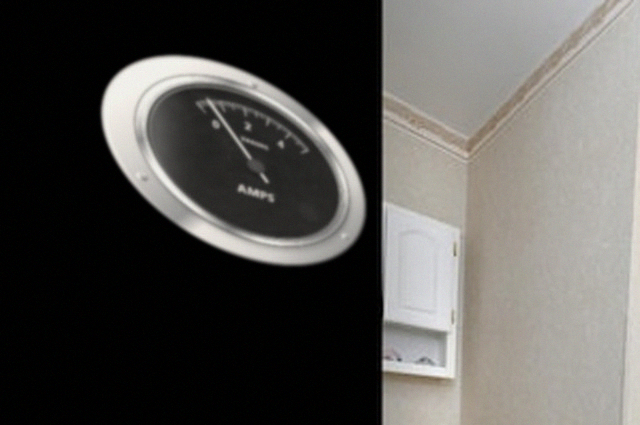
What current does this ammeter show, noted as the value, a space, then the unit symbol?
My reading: 0.5 A
